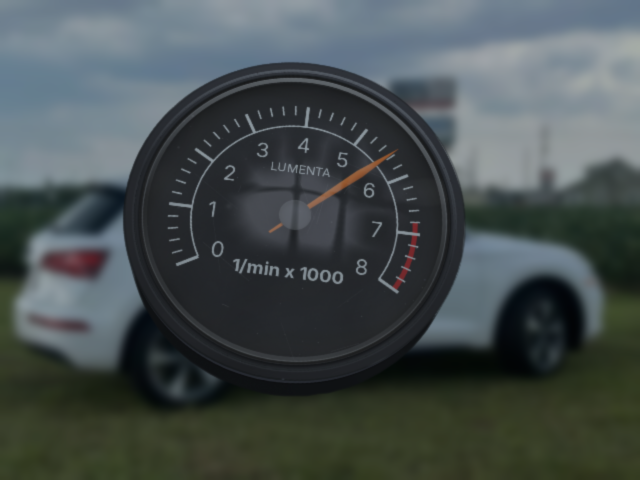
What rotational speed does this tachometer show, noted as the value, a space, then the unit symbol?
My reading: 5600 rpm
